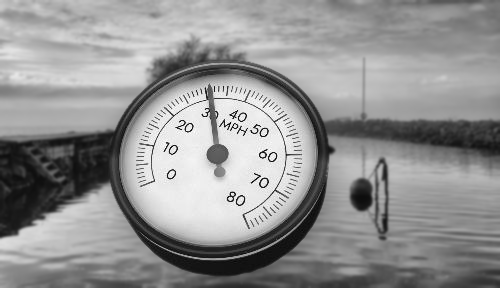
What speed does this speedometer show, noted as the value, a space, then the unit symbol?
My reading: 31 mph
